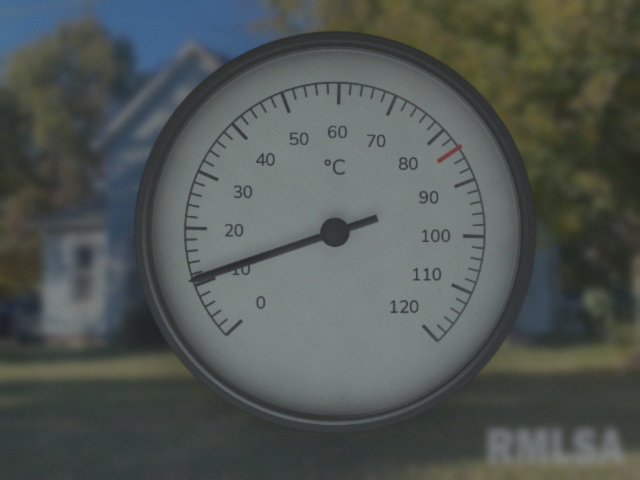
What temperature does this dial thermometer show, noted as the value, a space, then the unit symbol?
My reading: 11 °C
